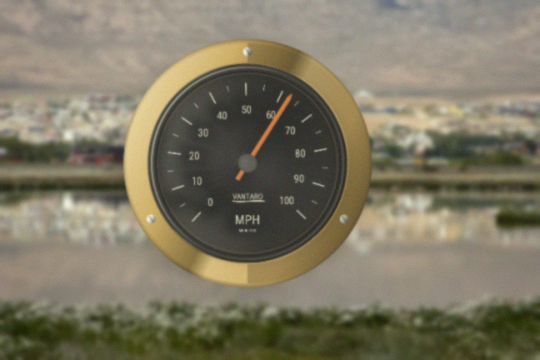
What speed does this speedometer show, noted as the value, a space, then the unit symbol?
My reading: 62.5 mph
